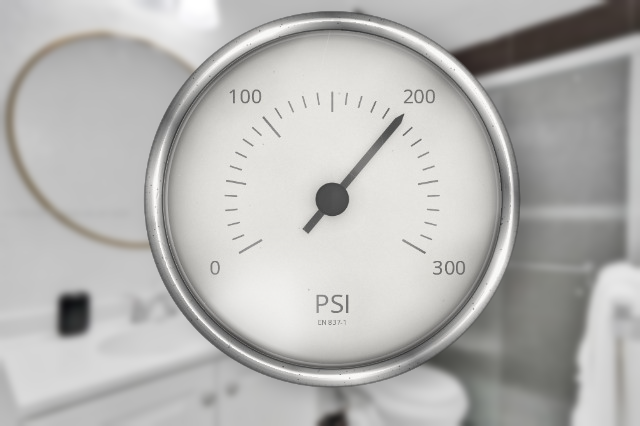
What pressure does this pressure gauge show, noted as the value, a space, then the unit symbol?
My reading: 200 psi
